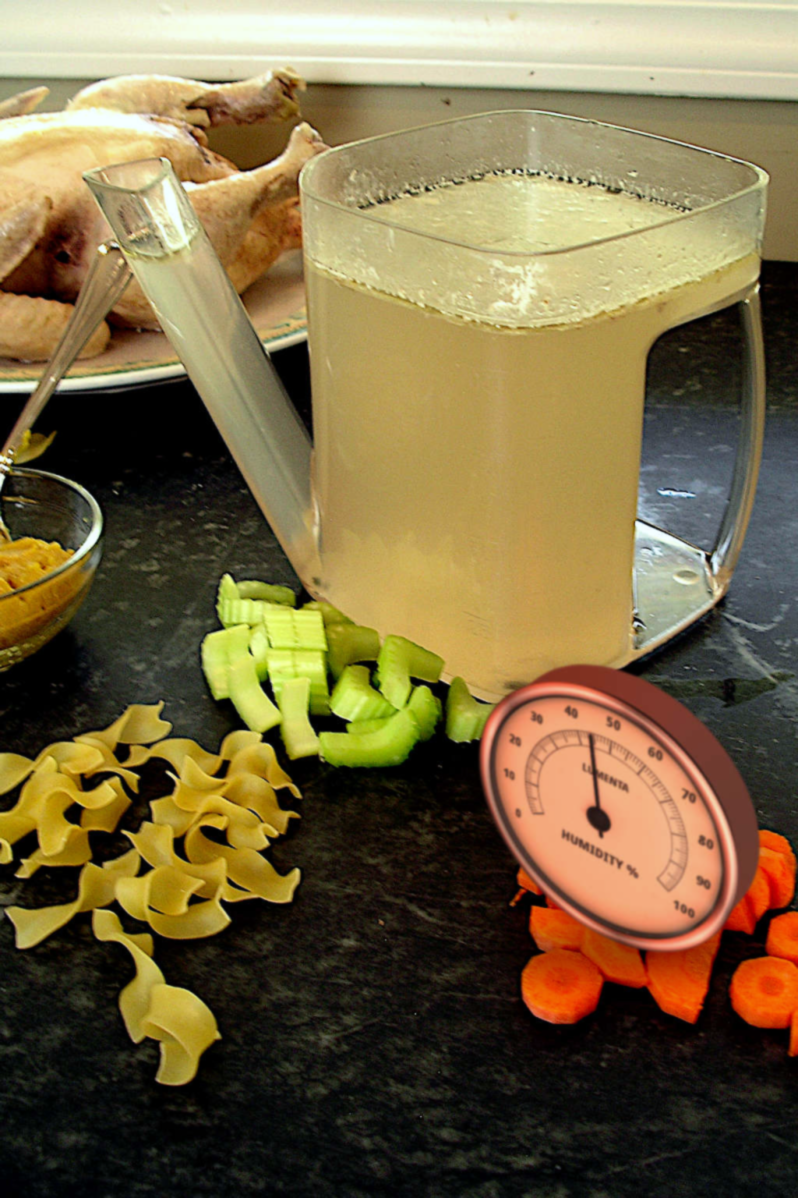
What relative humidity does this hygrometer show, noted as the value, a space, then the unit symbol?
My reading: 45 %
